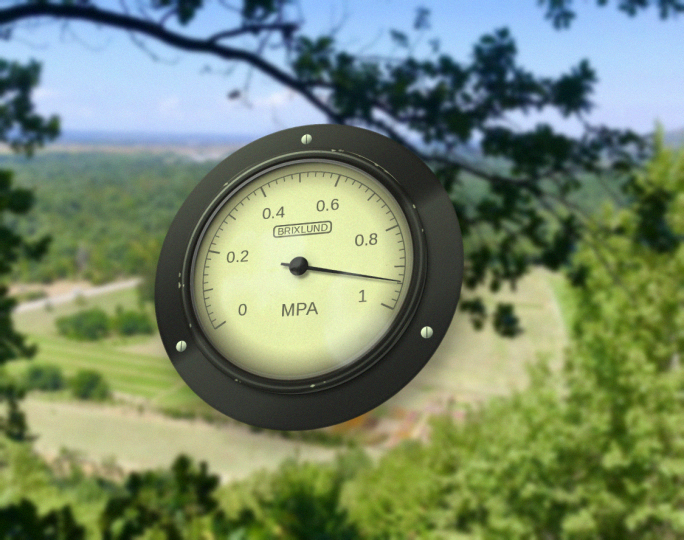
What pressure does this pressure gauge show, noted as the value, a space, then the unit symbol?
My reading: 0.94 MPa
